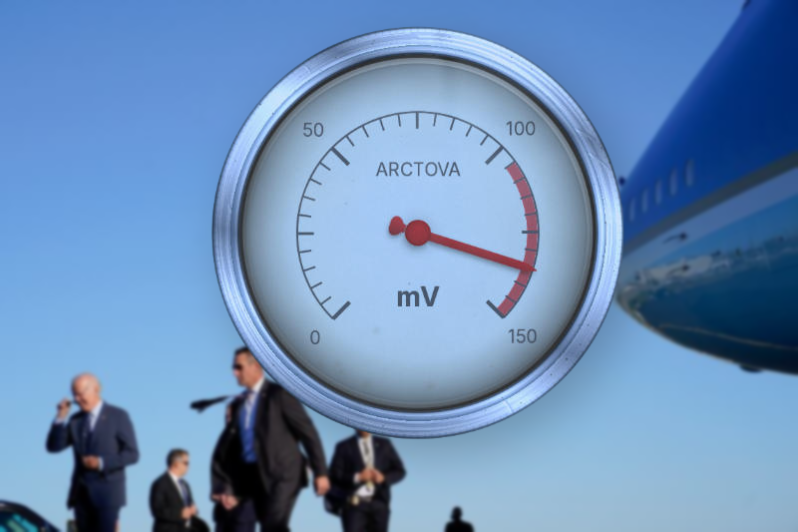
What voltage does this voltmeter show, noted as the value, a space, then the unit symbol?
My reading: 135 mV
